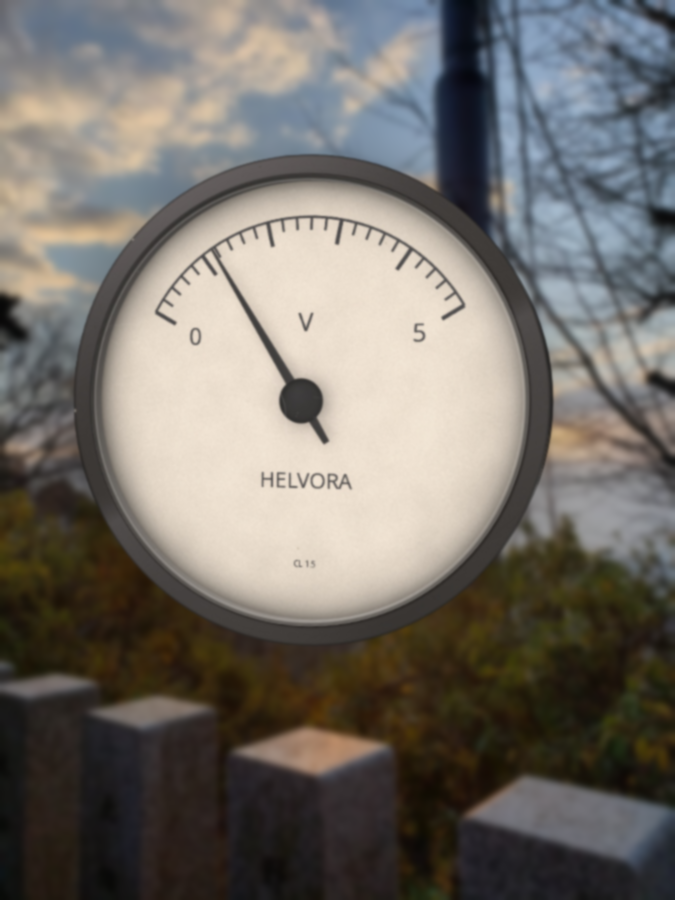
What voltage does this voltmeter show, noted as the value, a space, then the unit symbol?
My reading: 1.2 V
